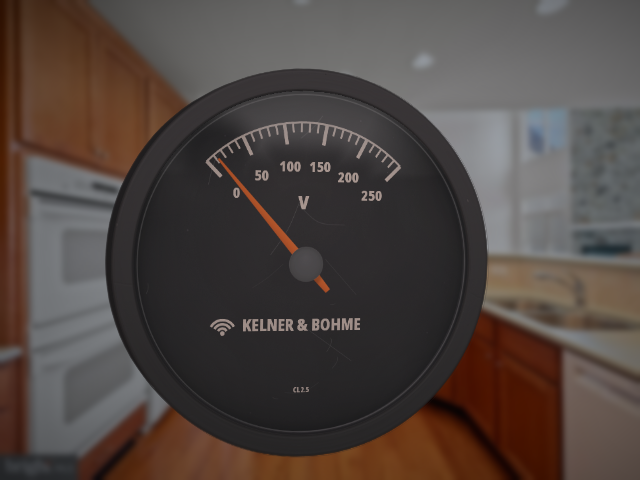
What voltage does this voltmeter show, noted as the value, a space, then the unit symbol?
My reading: 10 V
